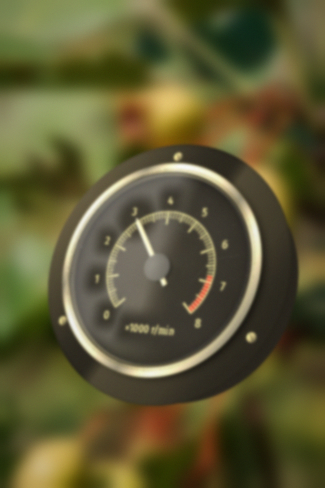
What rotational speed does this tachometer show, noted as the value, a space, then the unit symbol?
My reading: 3000 rpm
